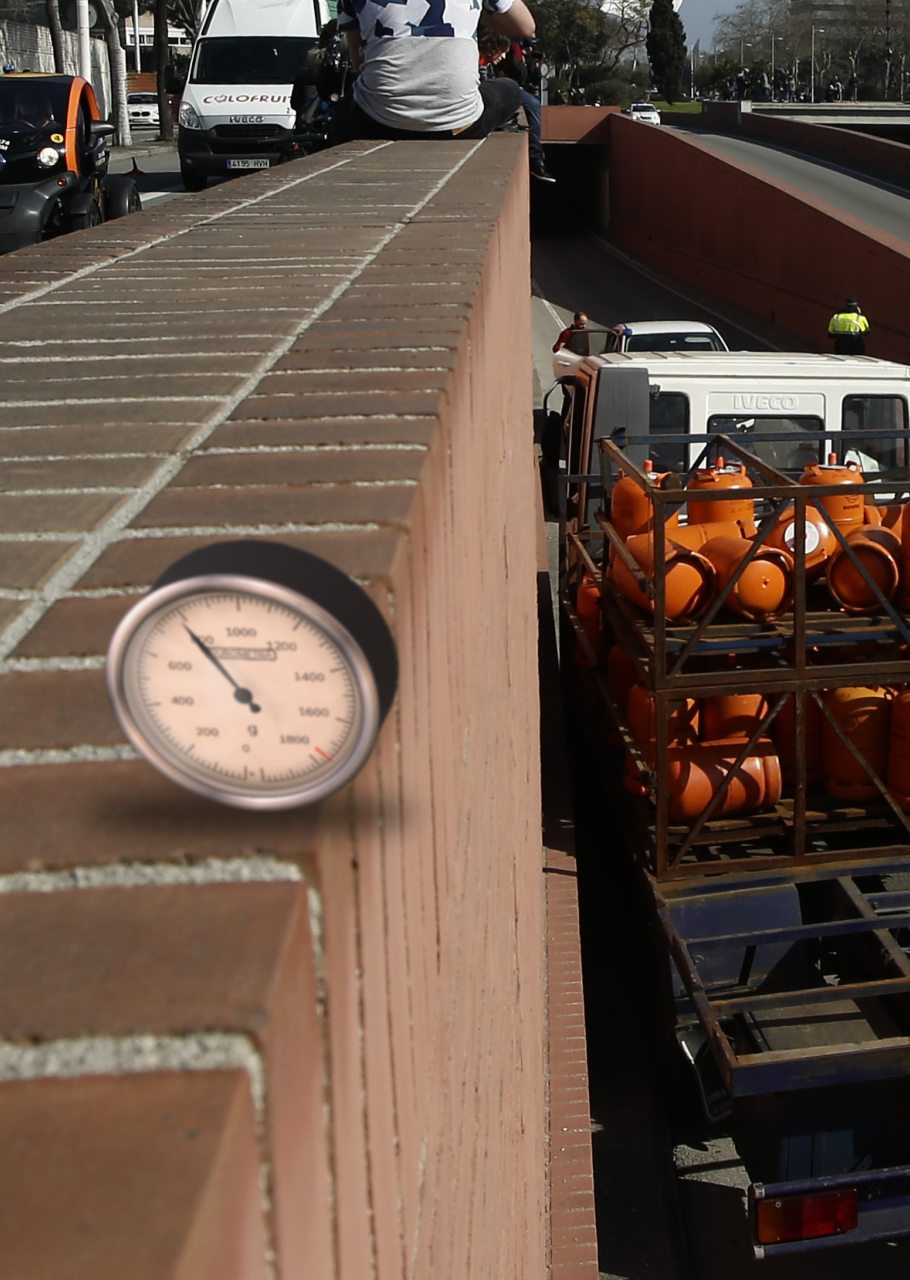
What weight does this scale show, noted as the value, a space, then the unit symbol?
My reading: 800 g
